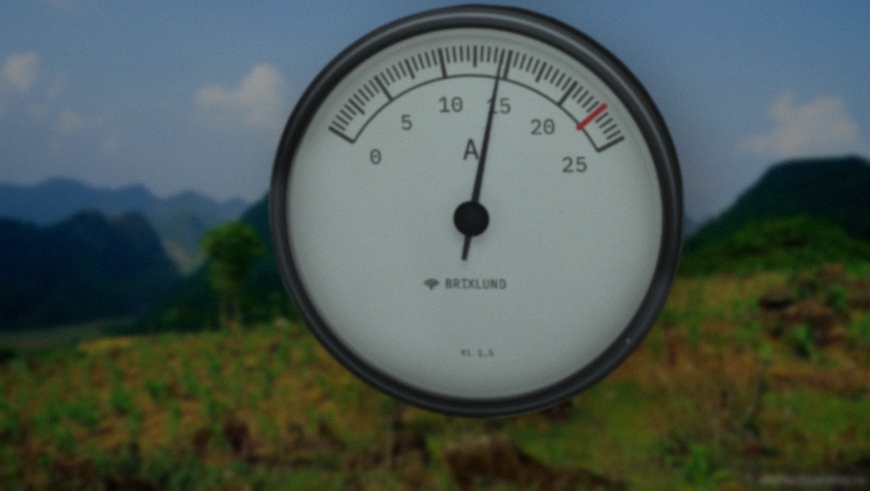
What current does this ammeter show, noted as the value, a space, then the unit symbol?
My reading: 14.5 A
